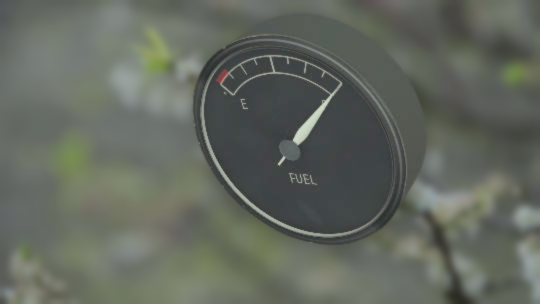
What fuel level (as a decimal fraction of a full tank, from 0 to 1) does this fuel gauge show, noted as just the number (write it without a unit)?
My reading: 1
